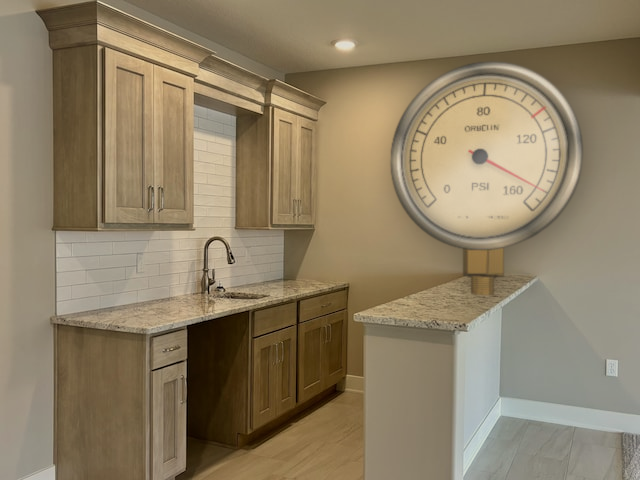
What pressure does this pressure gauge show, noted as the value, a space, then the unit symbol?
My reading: 150 psi
